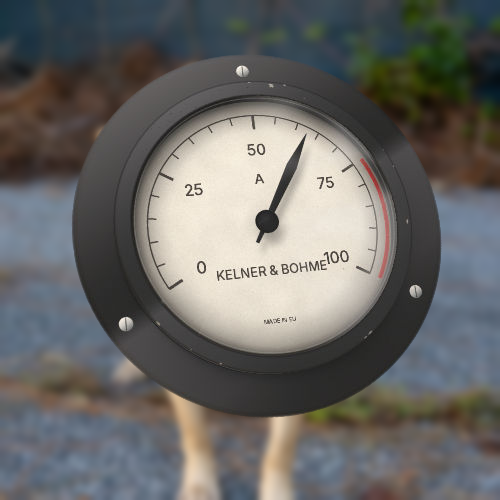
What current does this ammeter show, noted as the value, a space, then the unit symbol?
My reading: 62.5 A
